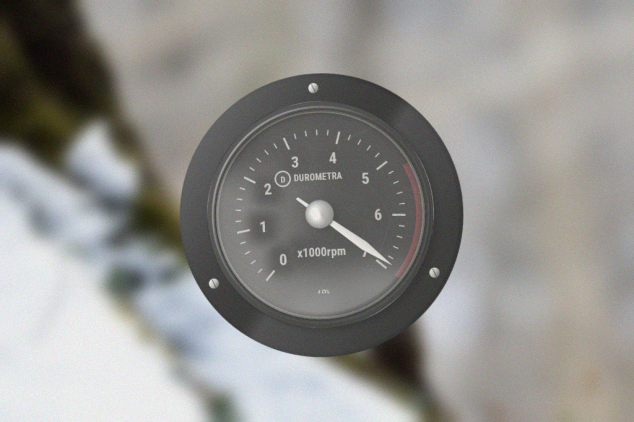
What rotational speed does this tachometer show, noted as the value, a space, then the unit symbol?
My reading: 6900 rpm
